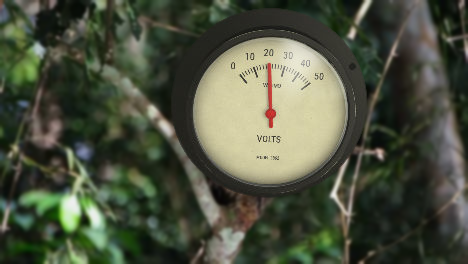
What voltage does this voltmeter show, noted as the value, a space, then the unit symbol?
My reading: 20 V
